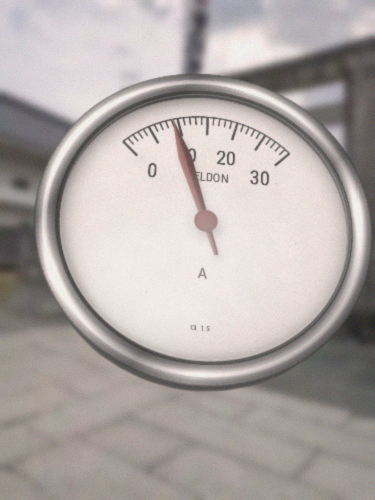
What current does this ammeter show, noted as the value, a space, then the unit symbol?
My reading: 9 A
